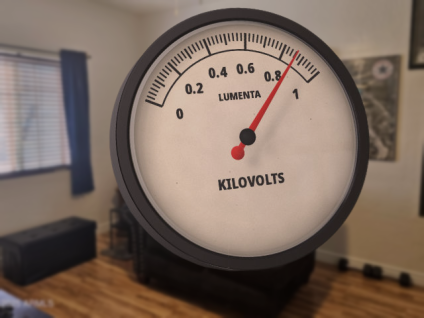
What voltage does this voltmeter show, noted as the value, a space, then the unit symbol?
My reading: 0.86 kV
